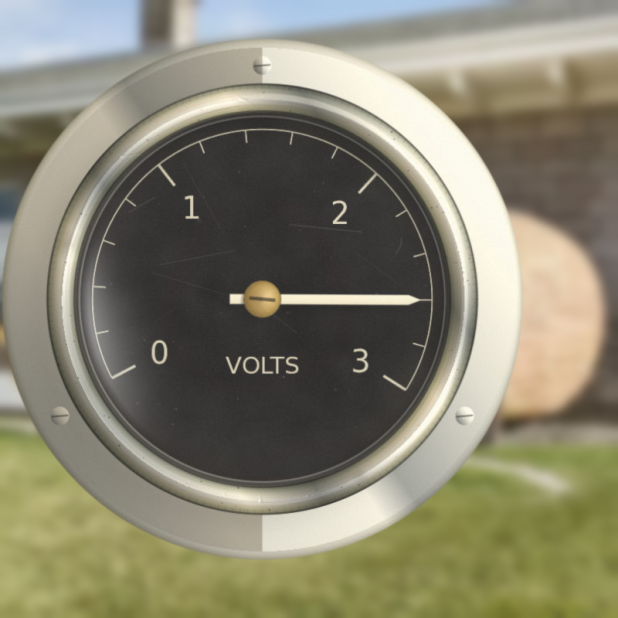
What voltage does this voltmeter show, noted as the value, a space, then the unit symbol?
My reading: 2.6 V
